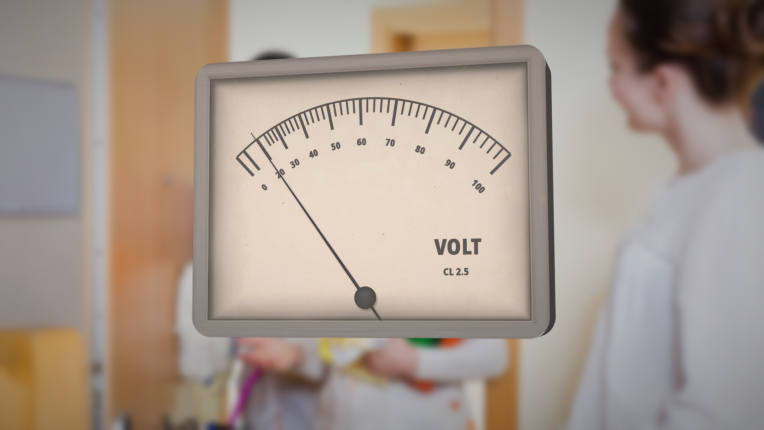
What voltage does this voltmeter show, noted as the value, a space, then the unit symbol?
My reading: 20 V
